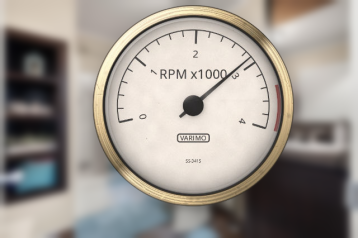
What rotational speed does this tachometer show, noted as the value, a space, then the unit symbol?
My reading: 2900 rpm
